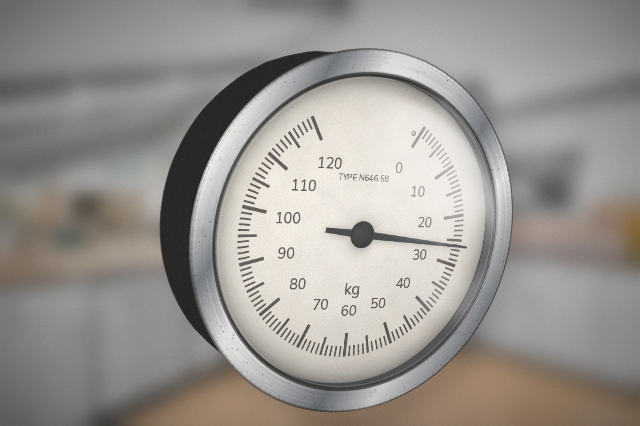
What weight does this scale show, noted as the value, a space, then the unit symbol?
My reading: 26 kg
